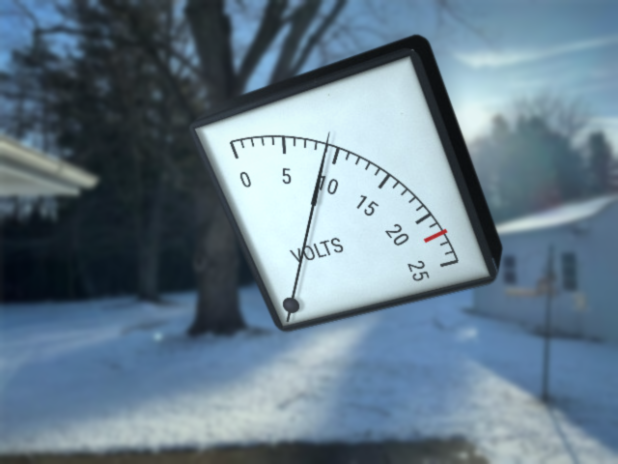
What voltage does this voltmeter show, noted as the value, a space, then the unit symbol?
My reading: 9 V
